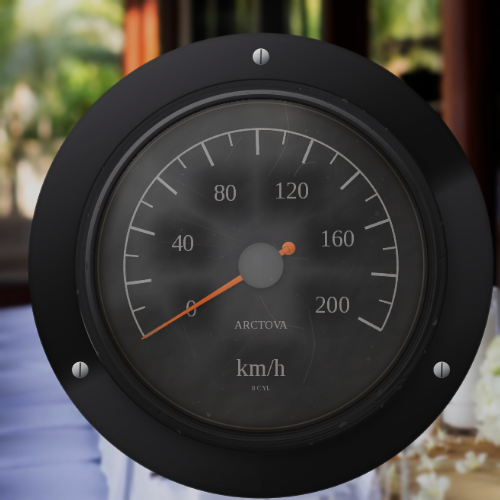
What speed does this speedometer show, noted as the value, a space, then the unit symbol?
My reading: 0 km/h
